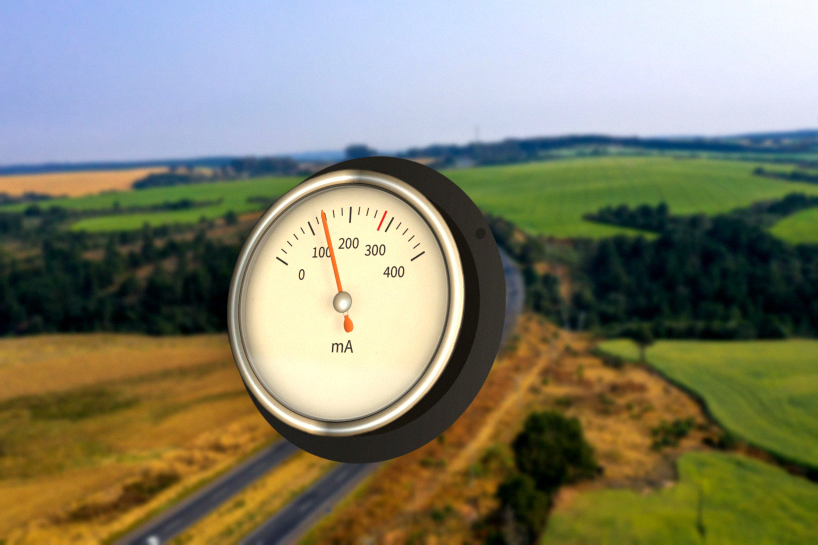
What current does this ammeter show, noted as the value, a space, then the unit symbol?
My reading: 140 mA
